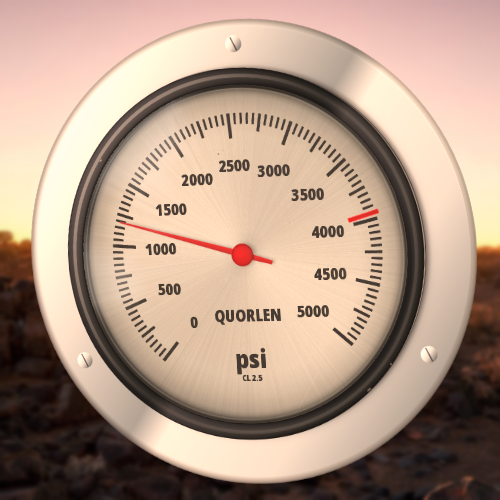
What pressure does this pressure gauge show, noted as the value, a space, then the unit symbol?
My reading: 1200 psi
